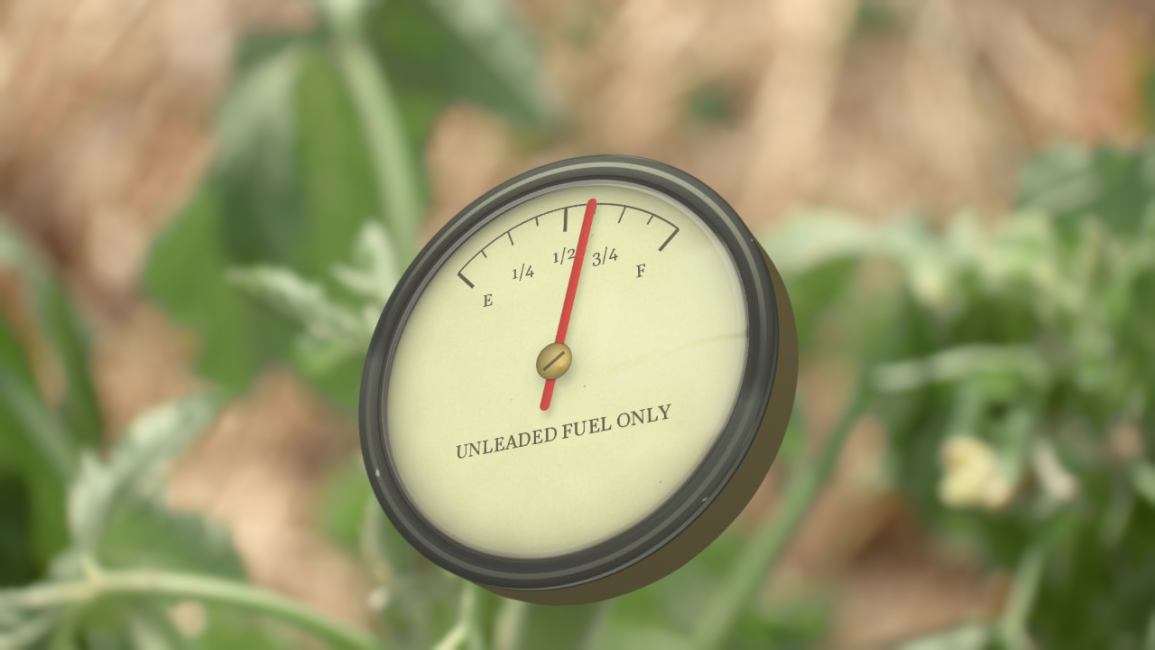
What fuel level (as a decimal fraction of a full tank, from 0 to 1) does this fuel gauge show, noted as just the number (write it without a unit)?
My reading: 0.625
